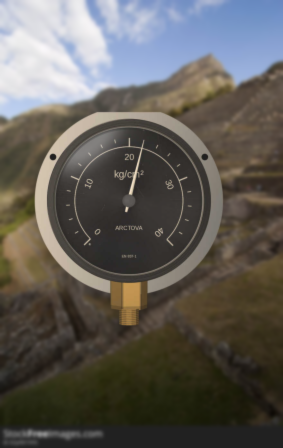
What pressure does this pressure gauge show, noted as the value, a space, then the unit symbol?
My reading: 22 kg/cm²
